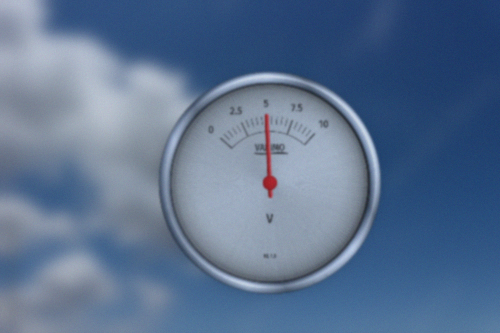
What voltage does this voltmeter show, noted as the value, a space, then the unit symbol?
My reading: 5 V
